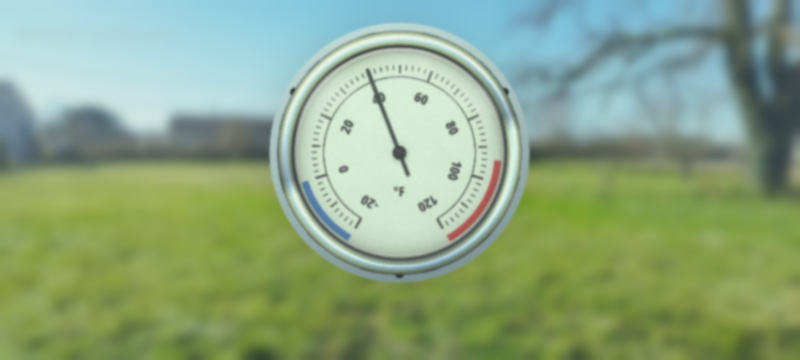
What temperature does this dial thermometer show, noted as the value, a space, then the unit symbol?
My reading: 40 °F
